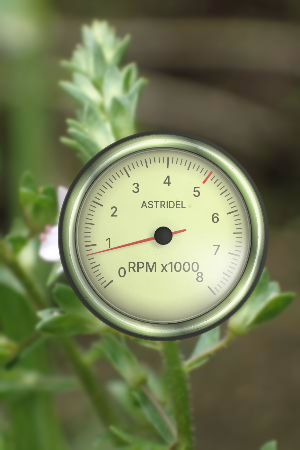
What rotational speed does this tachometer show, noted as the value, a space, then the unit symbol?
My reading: 800 rpm
